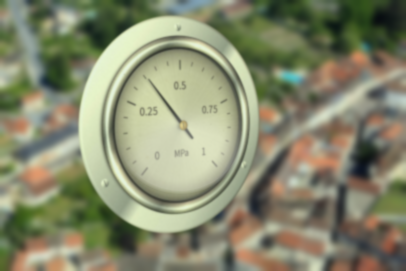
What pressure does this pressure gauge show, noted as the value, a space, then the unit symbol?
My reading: 0.35 MPa
